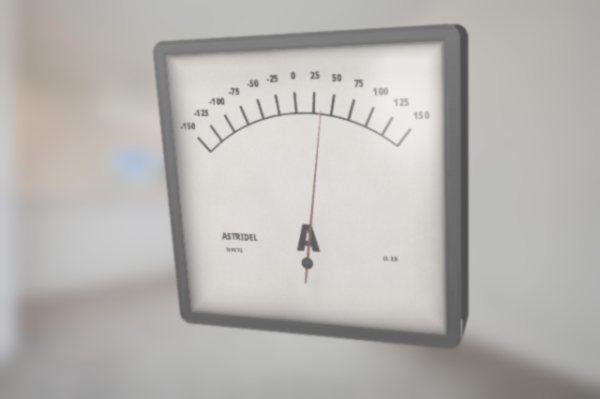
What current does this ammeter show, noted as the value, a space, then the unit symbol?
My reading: 37.5 A
